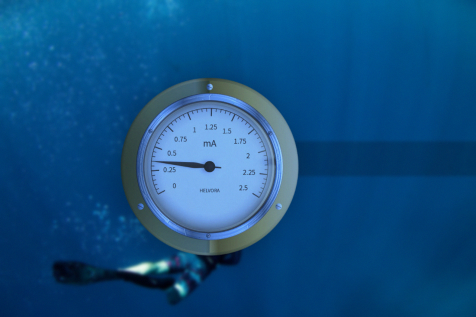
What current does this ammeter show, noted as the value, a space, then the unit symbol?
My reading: 0.35 mA
